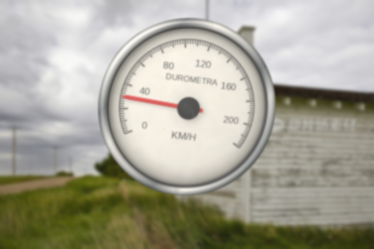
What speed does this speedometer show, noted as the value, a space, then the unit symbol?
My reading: 30 km/h
